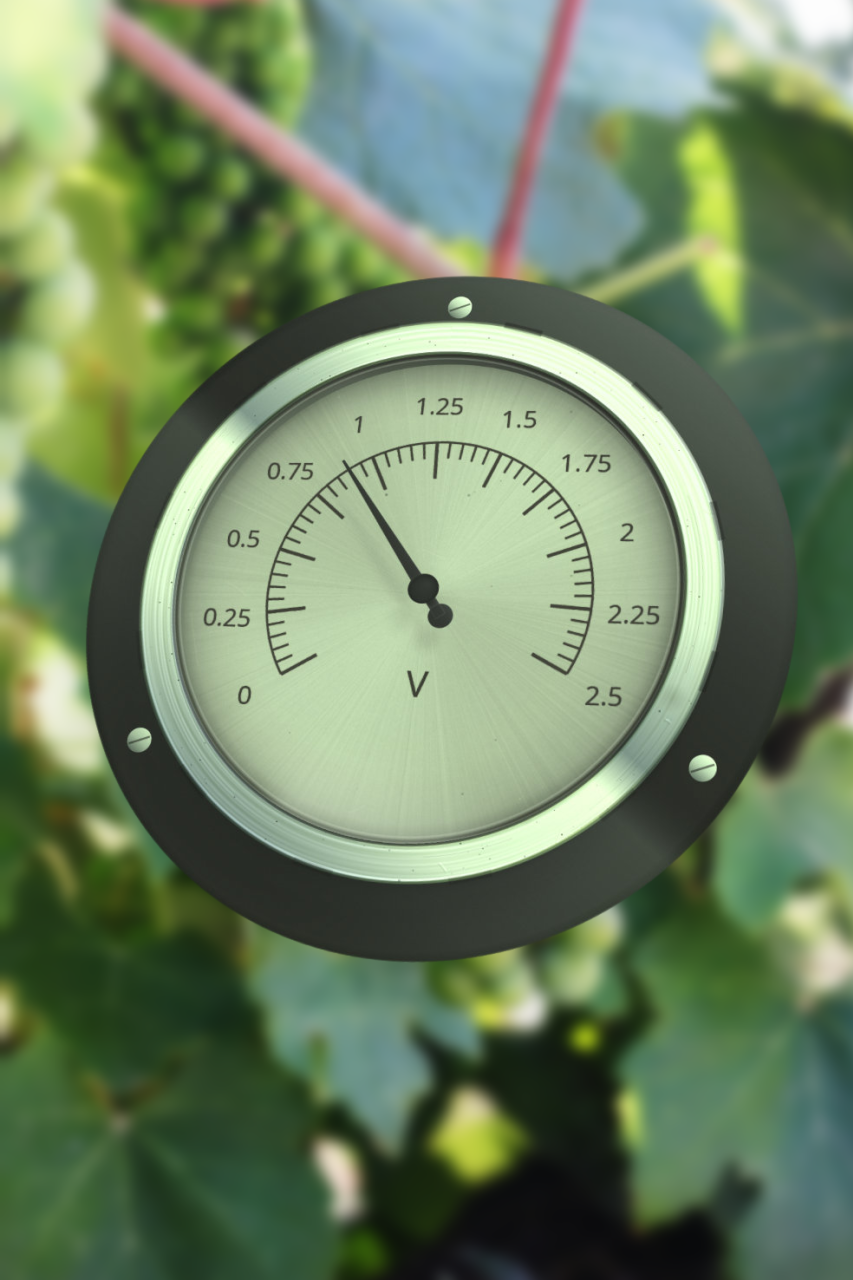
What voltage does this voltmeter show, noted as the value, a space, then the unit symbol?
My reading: 0.9 V
